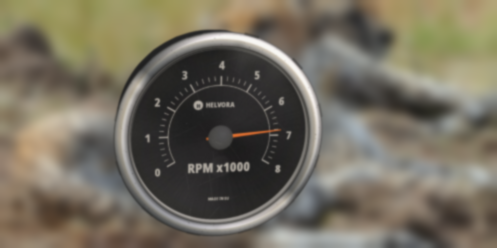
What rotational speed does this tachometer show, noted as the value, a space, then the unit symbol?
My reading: 6800 rpm
